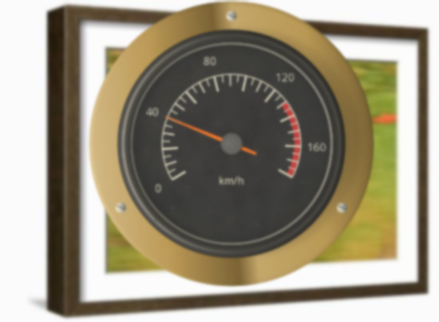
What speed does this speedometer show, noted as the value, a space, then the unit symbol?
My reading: 40 km/h
